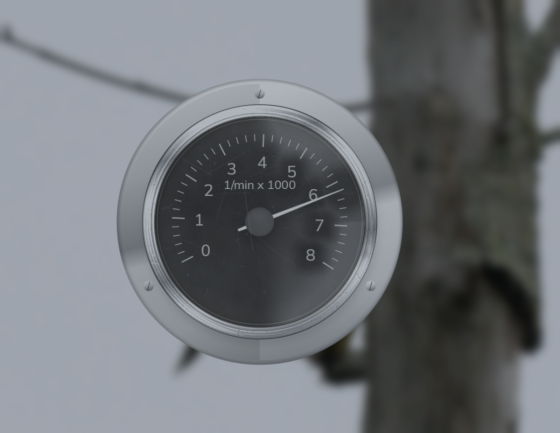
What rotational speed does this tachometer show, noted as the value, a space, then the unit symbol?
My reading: 6200 rpm
